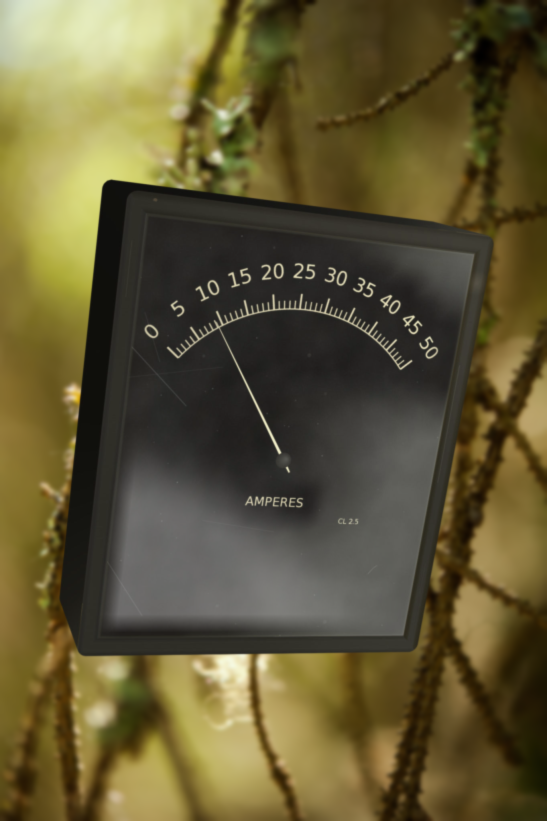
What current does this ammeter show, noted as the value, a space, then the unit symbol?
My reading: 9 A
